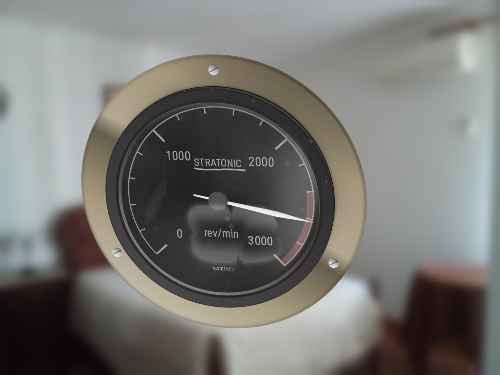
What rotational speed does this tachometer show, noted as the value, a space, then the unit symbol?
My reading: 2600 rpm
